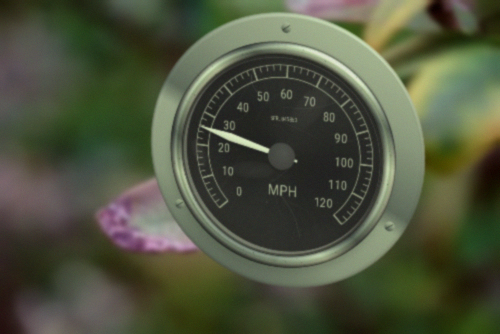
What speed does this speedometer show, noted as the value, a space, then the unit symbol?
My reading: 26 mph
